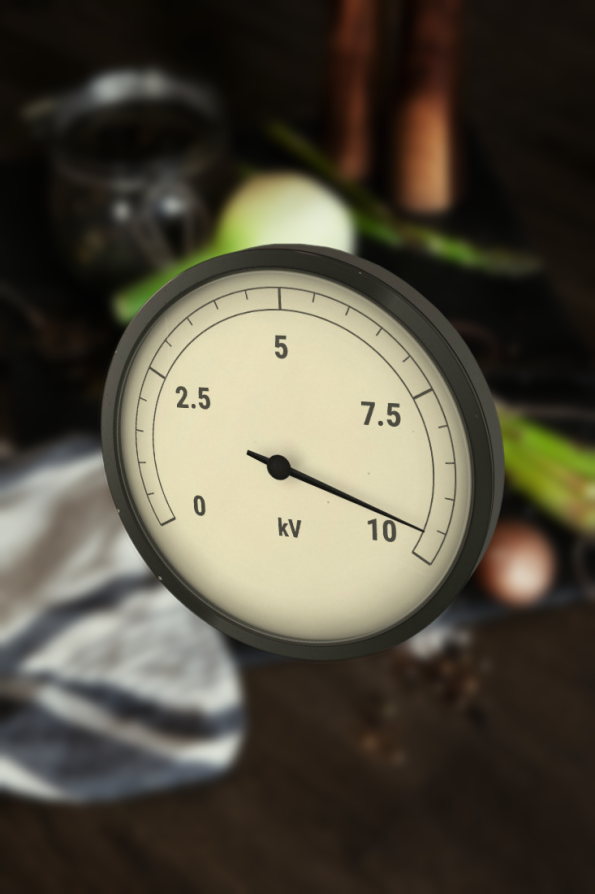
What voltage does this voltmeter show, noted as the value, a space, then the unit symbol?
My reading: 9.5 kV
